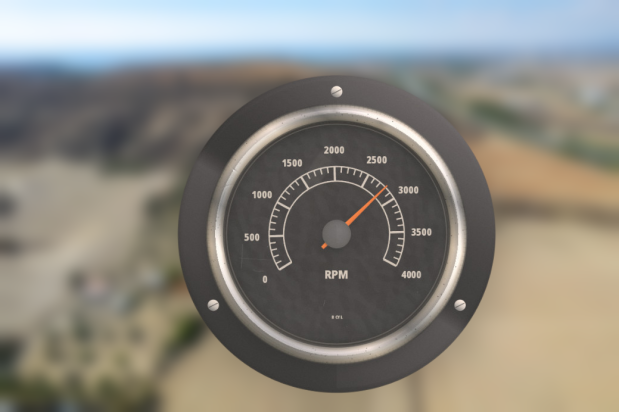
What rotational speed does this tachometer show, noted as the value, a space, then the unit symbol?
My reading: 2800 rpm
